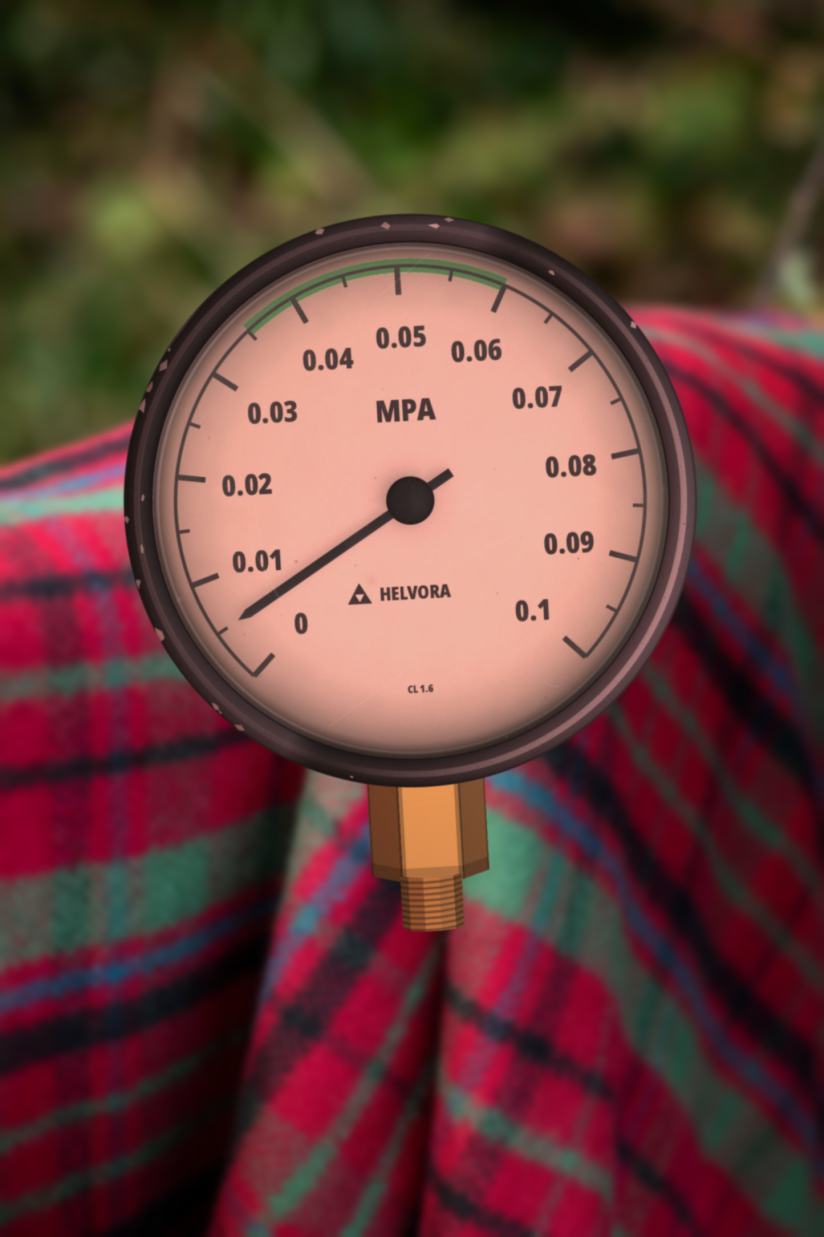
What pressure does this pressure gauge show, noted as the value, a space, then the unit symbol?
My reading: 0.005 MPa
